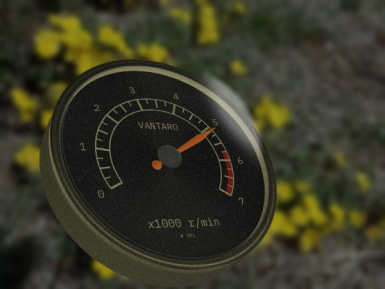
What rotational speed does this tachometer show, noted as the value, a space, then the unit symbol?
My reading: 5125 rpm
